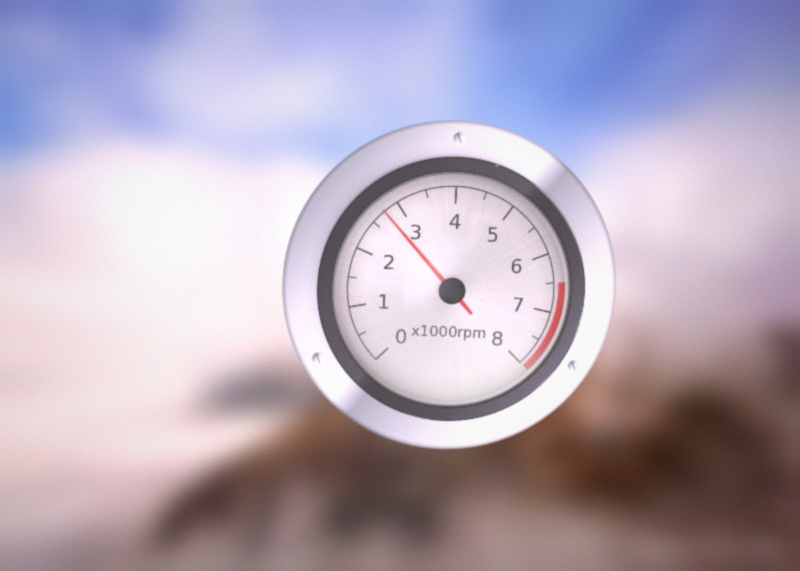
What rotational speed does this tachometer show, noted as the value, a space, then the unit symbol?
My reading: 2750 rpm
